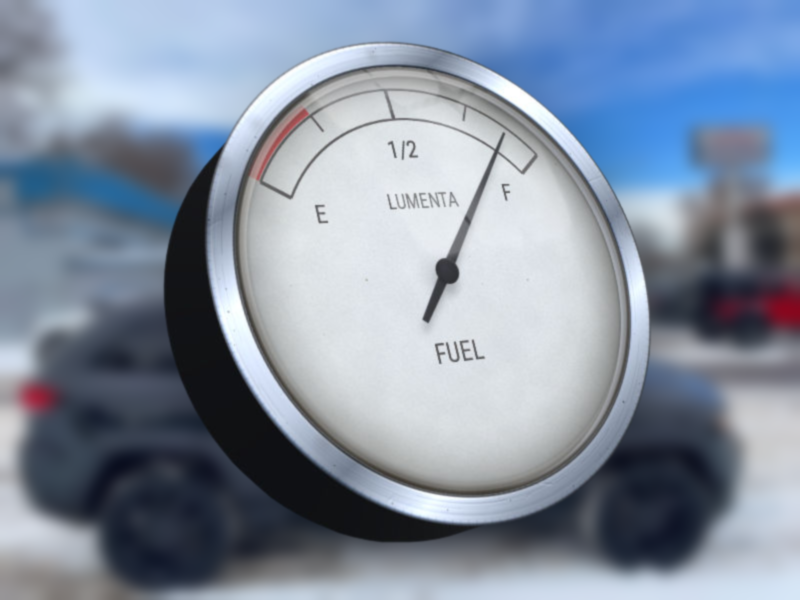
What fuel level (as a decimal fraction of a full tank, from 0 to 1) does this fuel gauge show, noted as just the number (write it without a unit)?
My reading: 0.875
